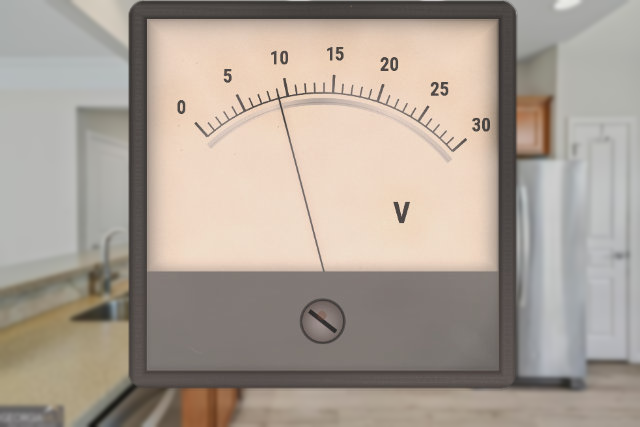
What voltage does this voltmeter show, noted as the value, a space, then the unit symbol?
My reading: 9 V
